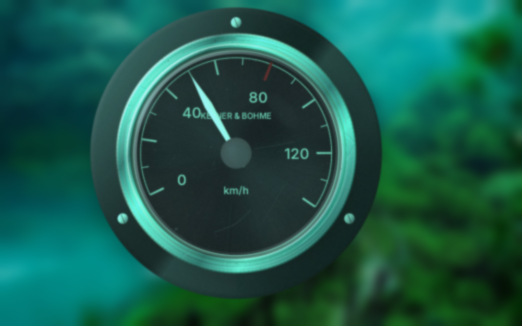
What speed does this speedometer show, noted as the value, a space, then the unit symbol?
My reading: 50 km/h
